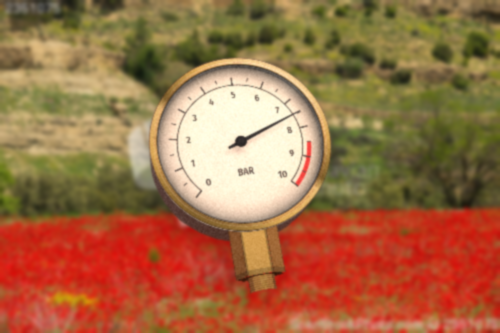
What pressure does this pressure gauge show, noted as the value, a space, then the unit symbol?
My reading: 7.5 bar
